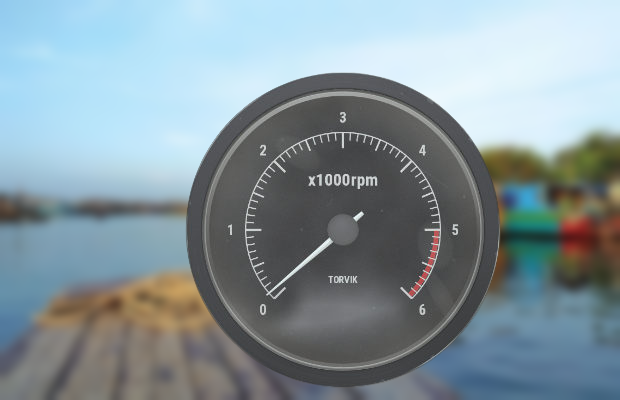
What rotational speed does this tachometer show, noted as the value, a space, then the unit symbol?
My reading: 100 rpm
